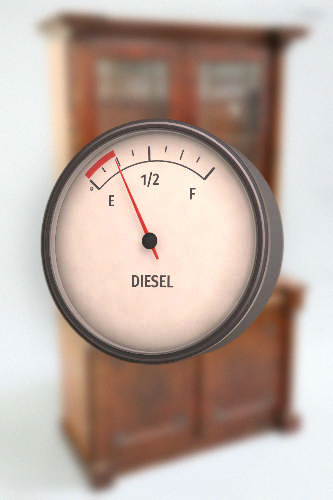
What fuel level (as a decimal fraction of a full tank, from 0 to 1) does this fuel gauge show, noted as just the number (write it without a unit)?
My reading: 0.25
